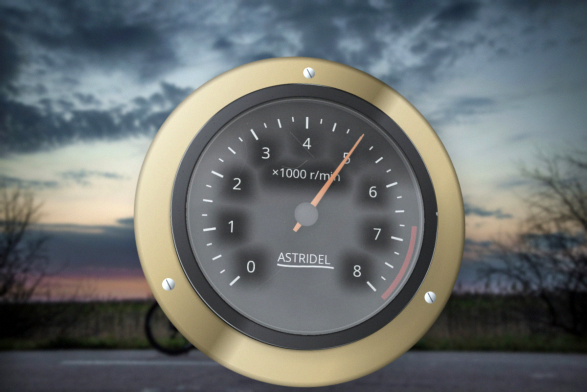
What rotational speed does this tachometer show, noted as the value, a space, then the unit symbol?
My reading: 5000 rpm
